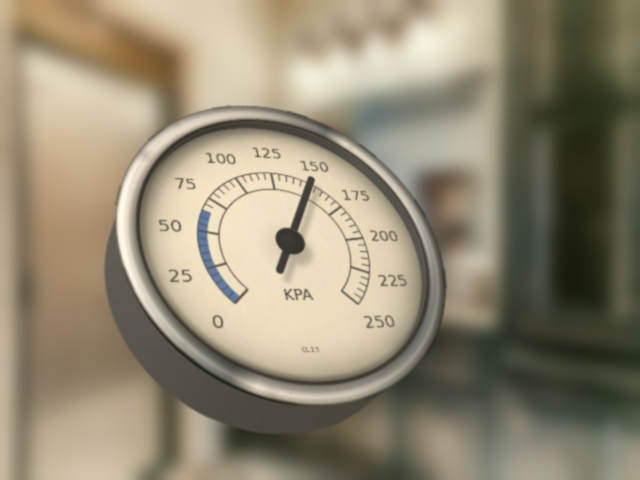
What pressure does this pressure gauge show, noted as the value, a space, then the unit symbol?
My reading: 150 kPa
